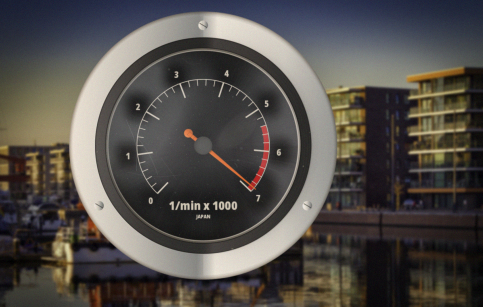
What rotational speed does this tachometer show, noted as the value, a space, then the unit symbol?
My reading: 6900 rpm
